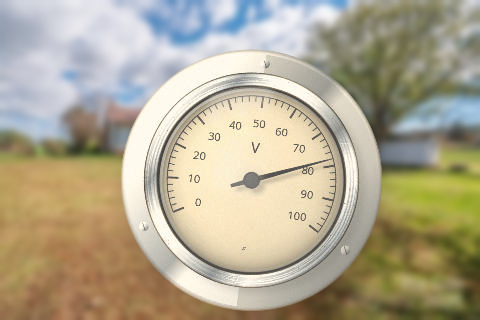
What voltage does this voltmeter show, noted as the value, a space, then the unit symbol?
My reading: 78 V
